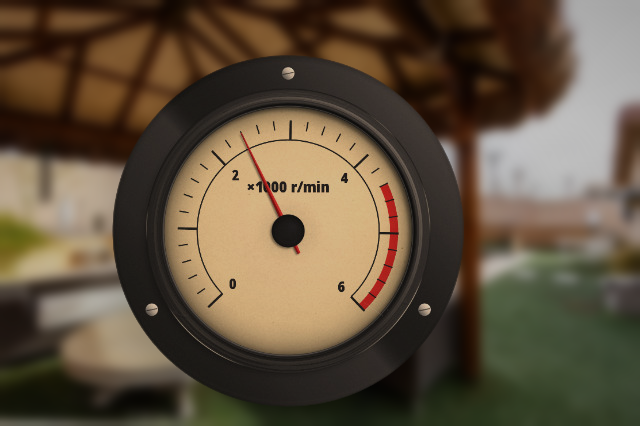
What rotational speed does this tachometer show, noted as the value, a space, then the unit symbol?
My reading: 2400 rpm
